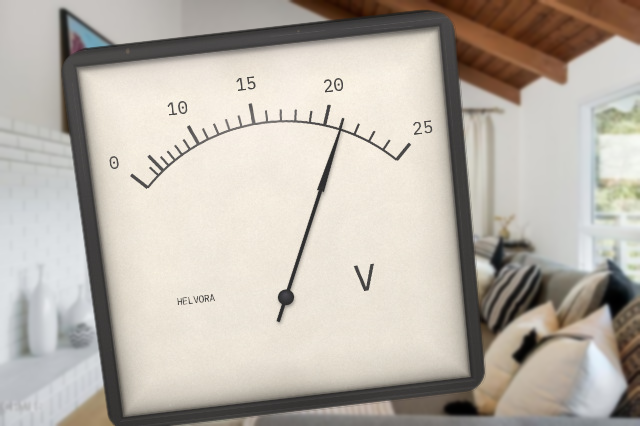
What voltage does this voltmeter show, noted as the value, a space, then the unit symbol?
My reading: 21 V
